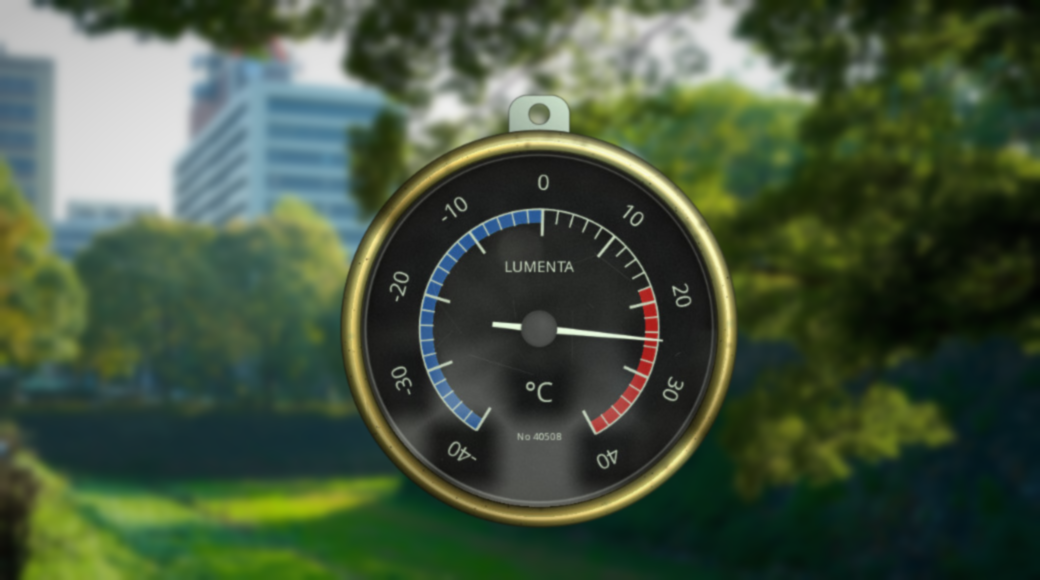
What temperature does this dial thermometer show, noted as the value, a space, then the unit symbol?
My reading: 25 °C
